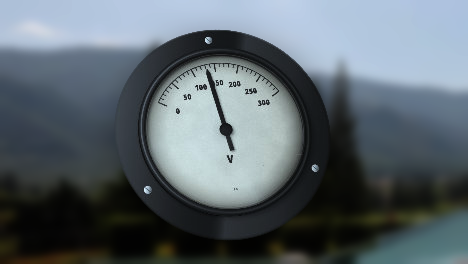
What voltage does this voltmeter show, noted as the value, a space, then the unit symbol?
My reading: 130 V
